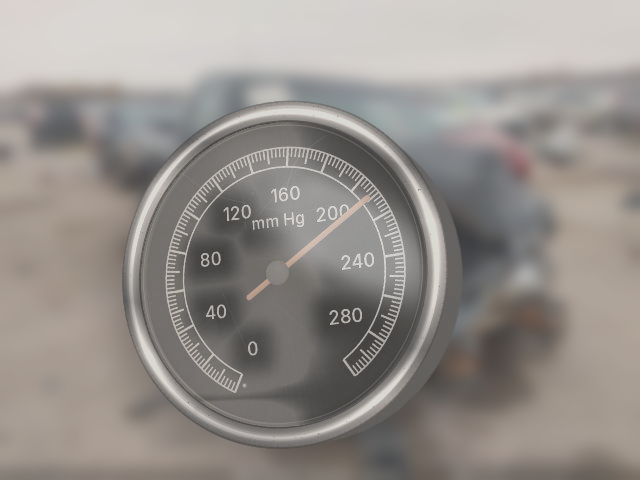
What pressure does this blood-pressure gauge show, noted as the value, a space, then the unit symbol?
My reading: 210 mmHg
